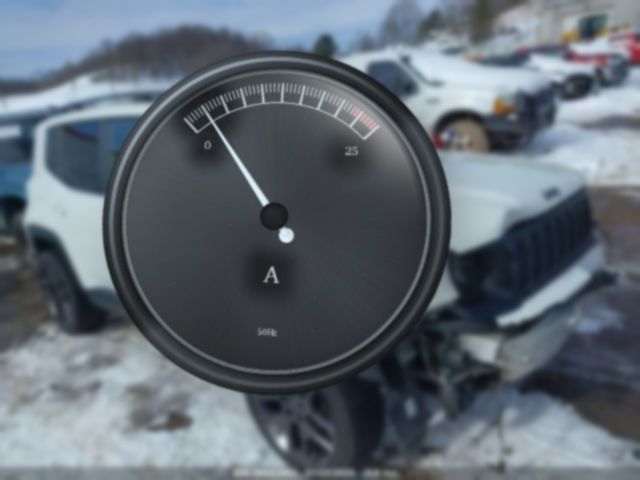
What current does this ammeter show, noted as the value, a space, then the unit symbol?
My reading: 2.5 A
